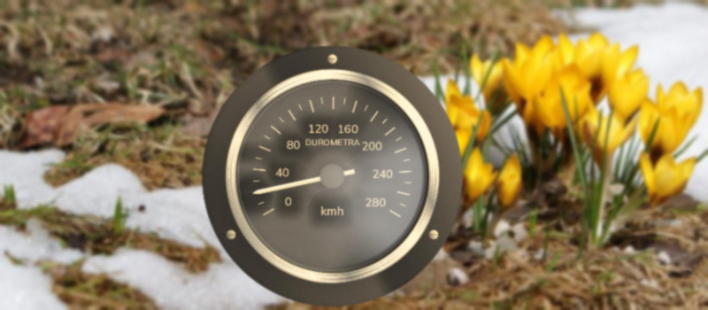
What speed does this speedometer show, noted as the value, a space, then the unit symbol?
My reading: 20 km/h
